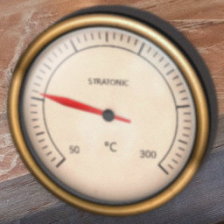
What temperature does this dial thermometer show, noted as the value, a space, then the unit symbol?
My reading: 105 °C
